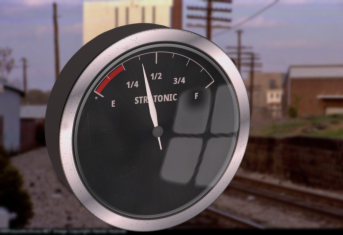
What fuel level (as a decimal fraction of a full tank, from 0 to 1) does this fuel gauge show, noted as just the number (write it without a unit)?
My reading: 0.375
